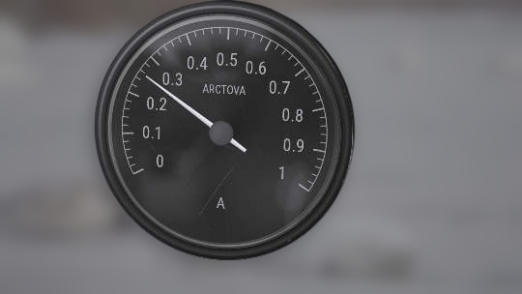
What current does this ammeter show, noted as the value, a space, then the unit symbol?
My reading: 0.26 A
